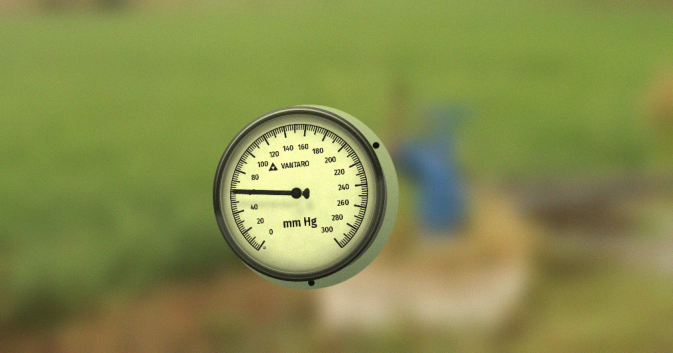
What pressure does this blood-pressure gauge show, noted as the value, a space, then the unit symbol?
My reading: 60 mmHg
